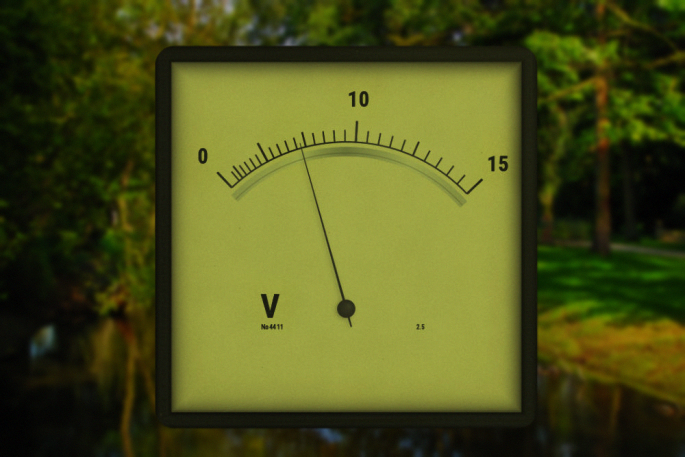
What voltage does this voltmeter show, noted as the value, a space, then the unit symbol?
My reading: 7.25 V
